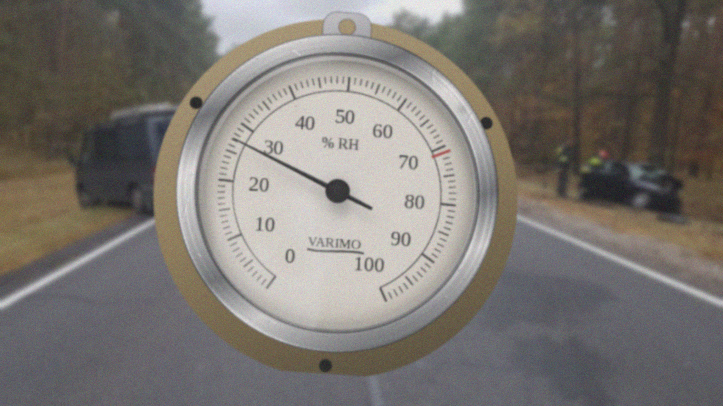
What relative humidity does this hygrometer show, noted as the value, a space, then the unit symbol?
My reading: 27 %
